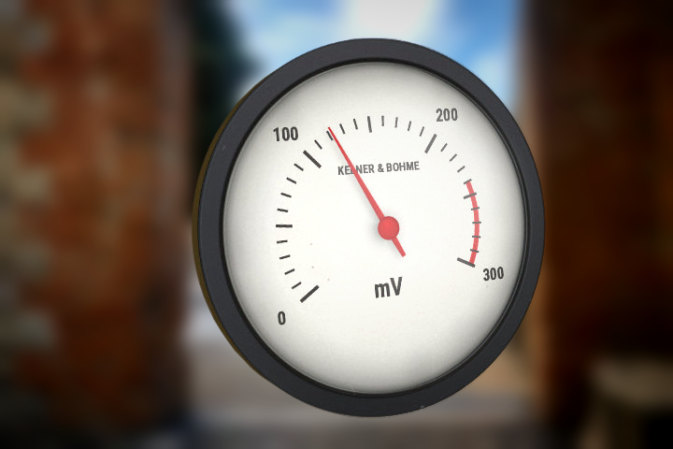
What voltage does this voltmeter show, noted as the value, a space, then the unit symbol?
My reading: 120 mV
